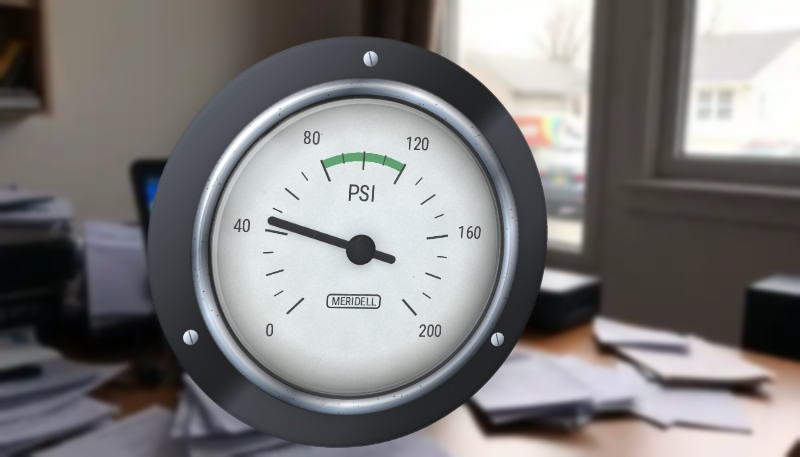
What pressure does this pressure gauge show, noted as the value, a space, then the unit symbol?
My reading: 45 psi
